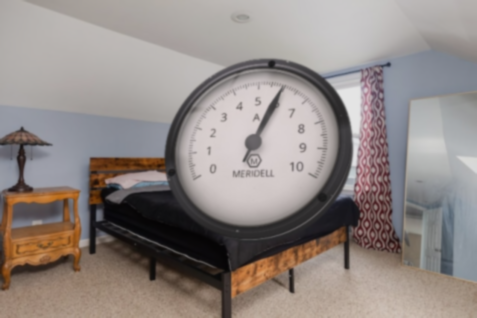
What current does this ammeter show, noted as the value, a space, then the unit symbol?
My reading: 6 A
